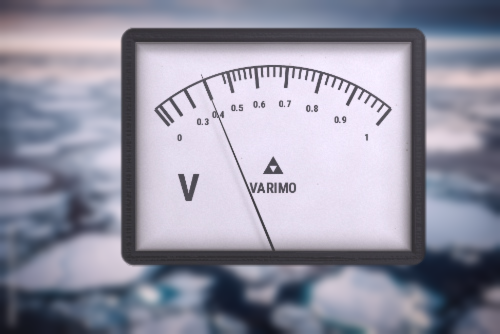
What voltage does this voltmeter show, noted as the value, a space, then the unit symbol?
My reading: 0.4 V
